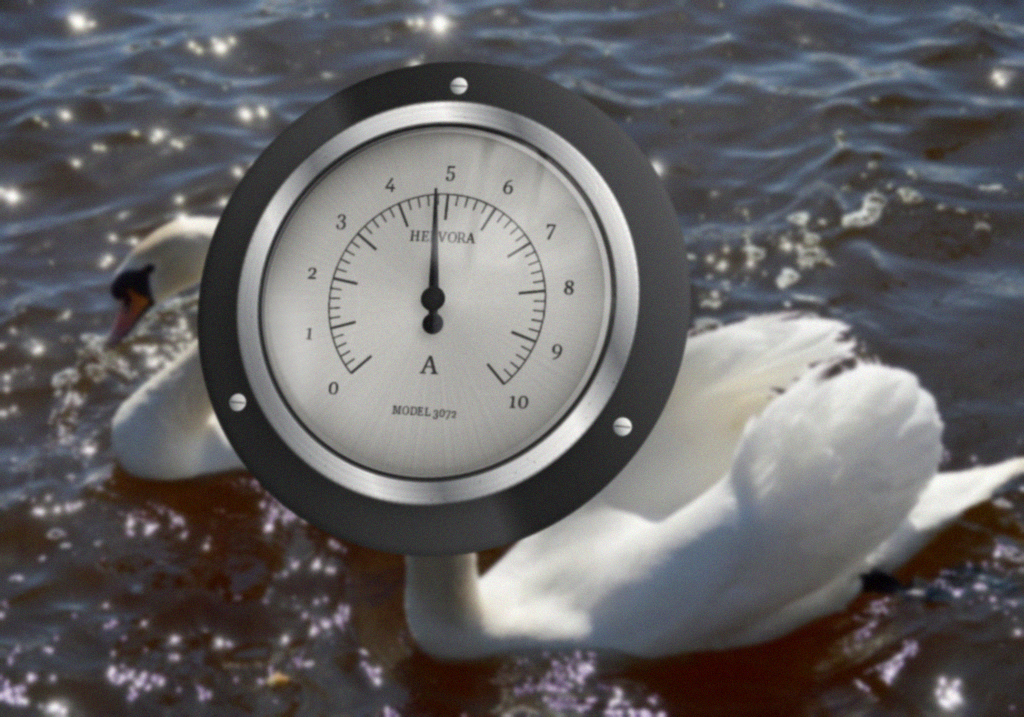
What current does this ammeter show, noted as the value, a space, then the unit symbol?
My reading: 4.8 A
